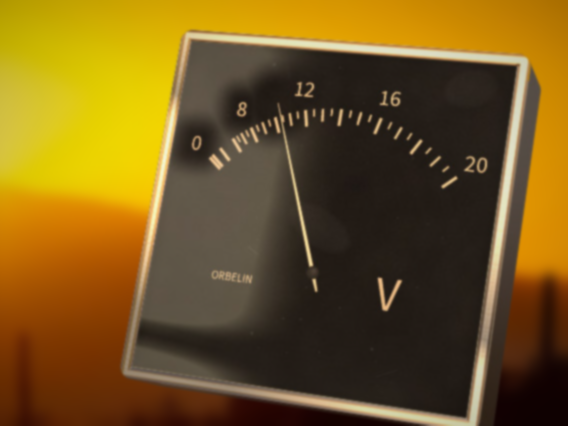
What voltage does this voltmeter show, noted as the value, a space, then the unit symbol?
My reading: 10.5 V
